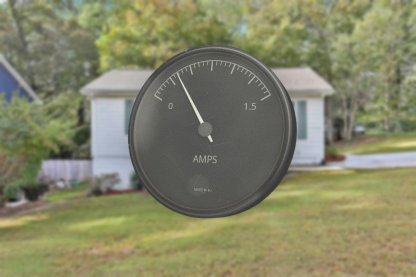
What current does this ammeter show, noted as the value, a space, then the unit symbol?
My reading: 0.35 A
